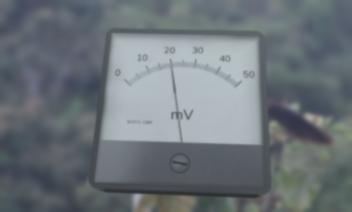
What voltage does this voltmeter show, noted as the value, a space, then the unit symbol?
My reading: 20 mV
